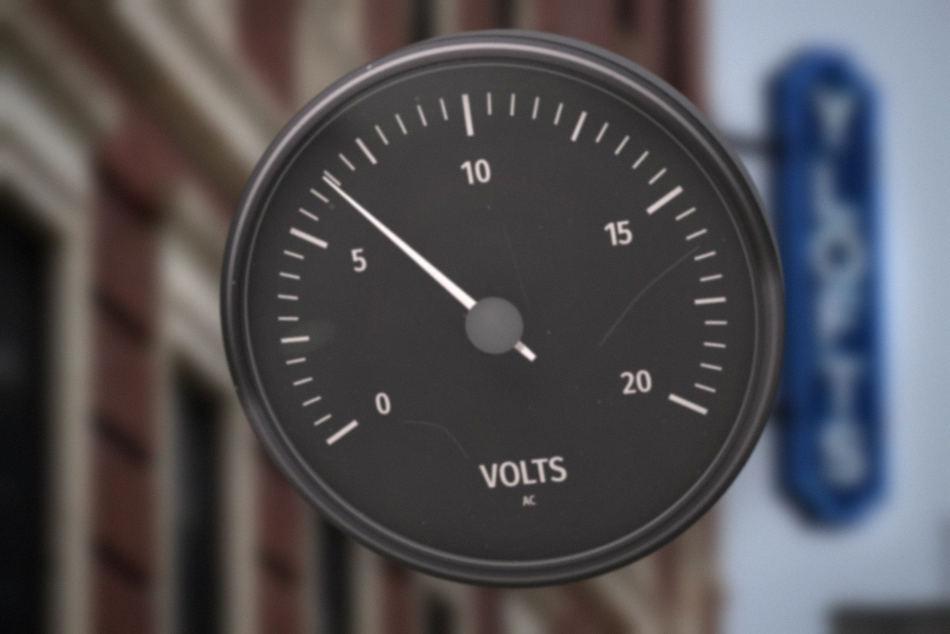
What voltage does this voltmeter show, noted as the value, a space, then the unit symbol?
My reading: 6.5 V
